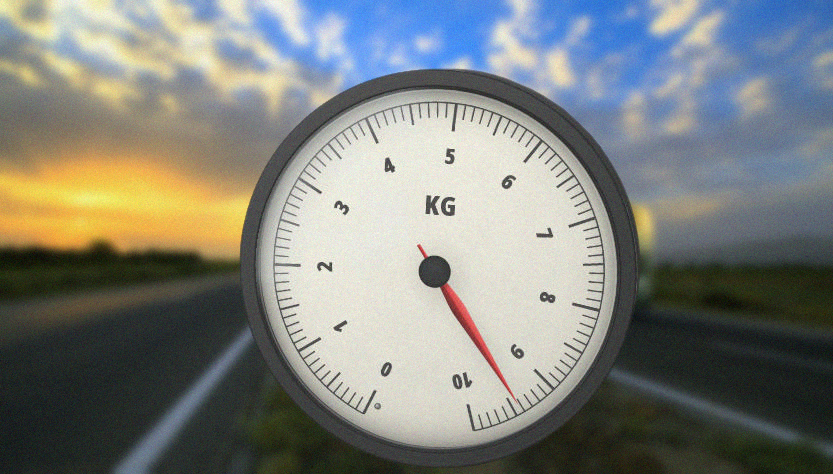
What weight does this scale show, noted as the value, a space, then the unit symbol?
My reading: 9.4 kg
